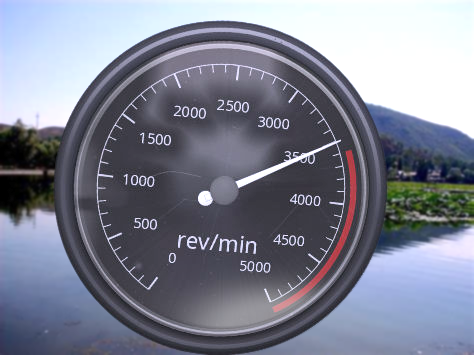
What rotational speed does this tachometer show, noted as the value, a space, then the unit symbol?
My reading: 3500 rpm
